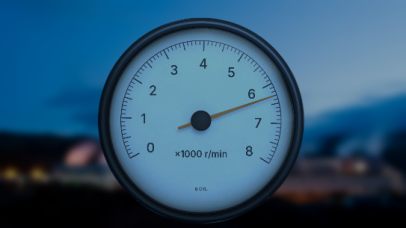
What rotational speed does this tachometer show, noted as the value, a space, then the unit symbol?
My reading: 6300 rpm
